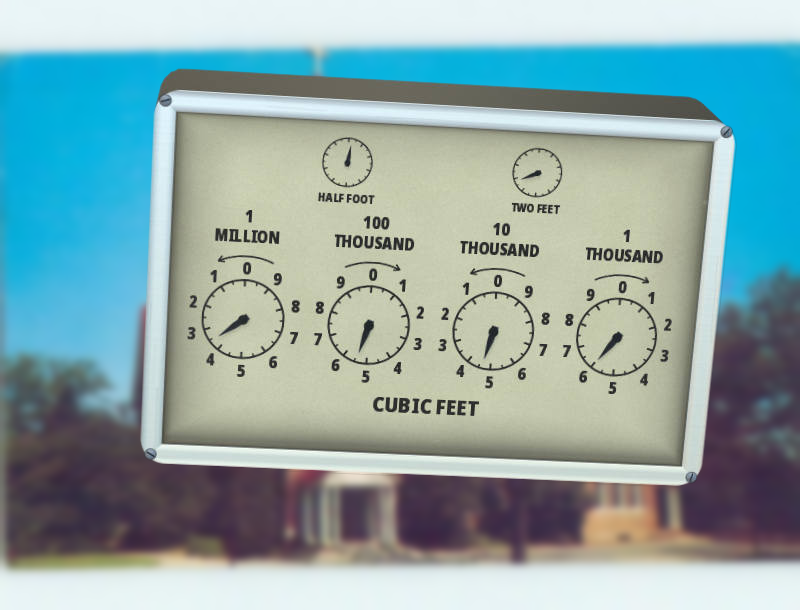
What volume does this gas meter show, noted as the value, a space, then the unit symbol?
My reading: 354600 ft³
